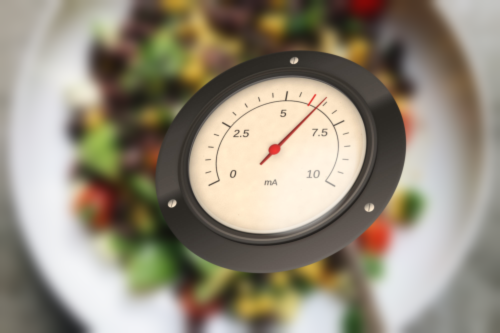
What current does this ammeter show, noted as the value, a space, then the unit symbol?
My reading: 6.5 mA
